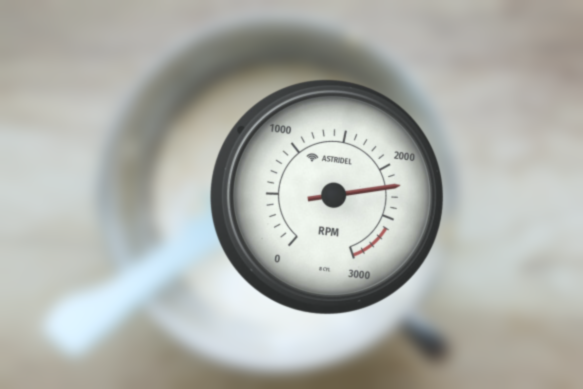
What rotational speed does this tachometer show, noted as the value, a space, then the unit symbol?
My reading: 2200 rpm
